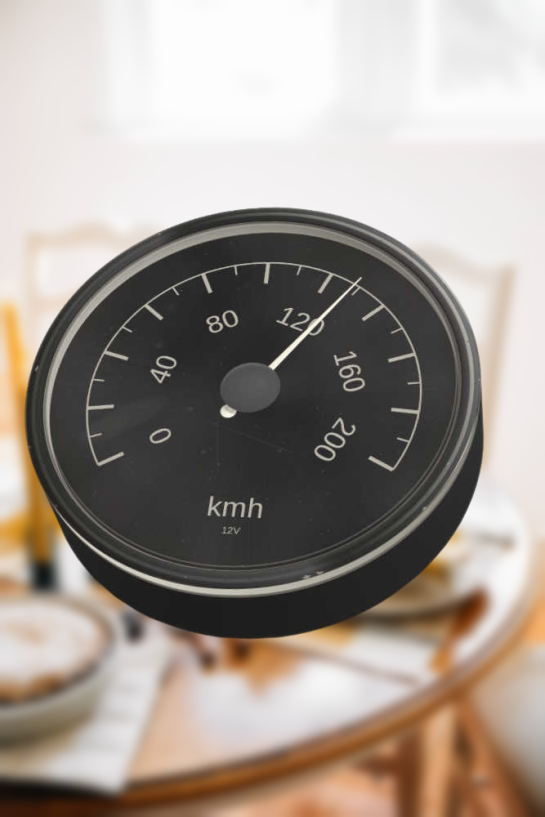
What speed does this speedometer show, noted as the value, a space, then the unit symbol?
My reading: 130 km/h
